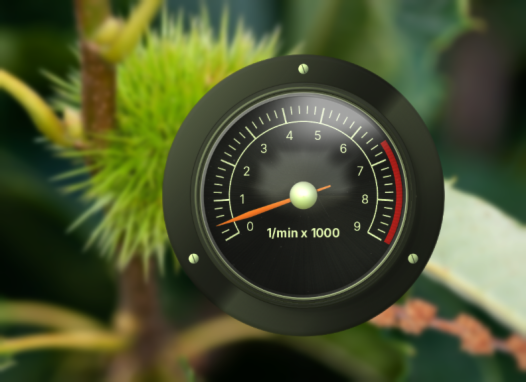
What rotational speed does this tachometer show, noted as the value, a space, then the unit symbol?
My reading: 400 rpm
